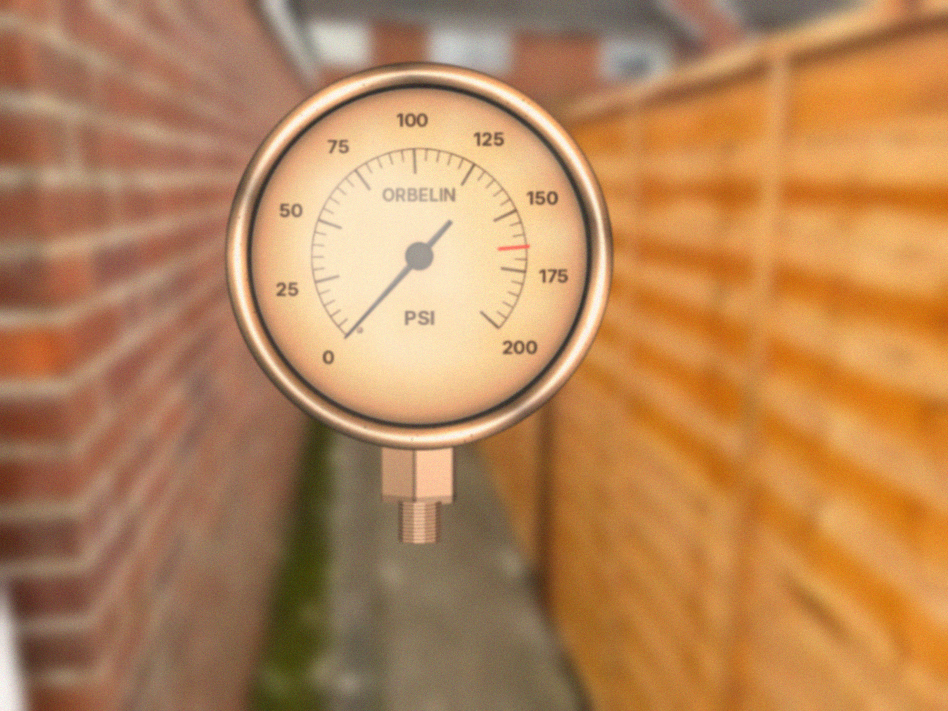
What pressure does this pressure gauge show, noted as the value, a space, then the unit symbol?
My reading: 0 psi
